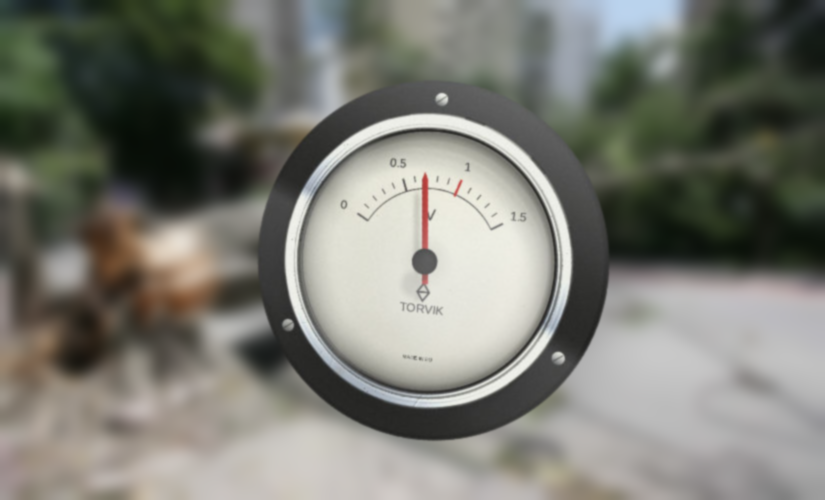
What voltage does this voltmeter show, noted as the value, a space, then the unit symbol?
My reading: 0.7 V
